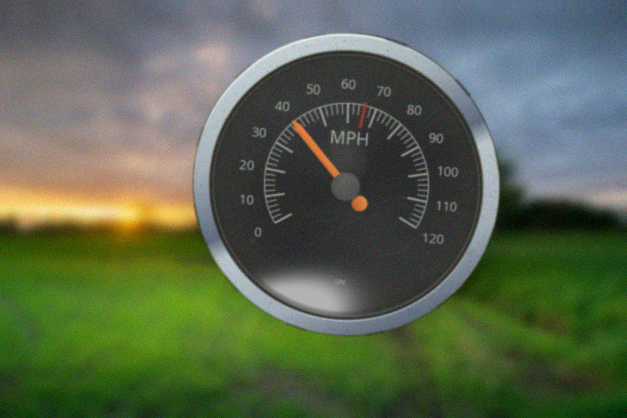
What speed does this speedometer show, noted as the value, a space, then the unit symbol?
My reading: 40 mph
